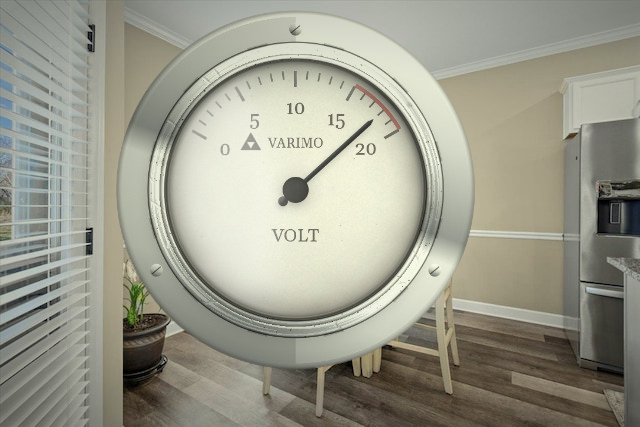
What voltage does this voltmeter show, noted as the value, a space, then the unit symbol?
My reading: 18 V
